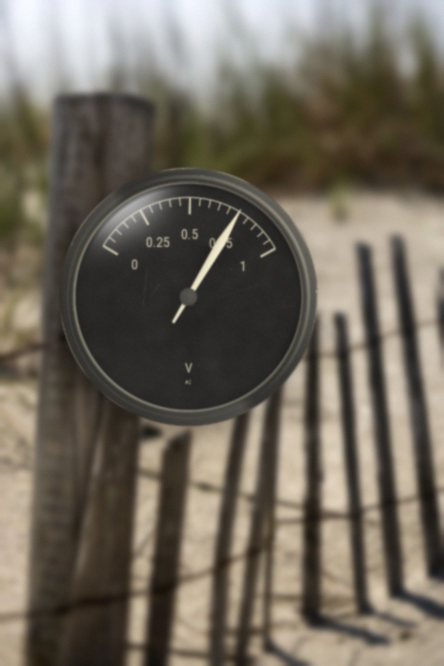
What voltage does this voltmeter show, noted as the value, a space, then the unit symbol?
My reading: 0.75 V
